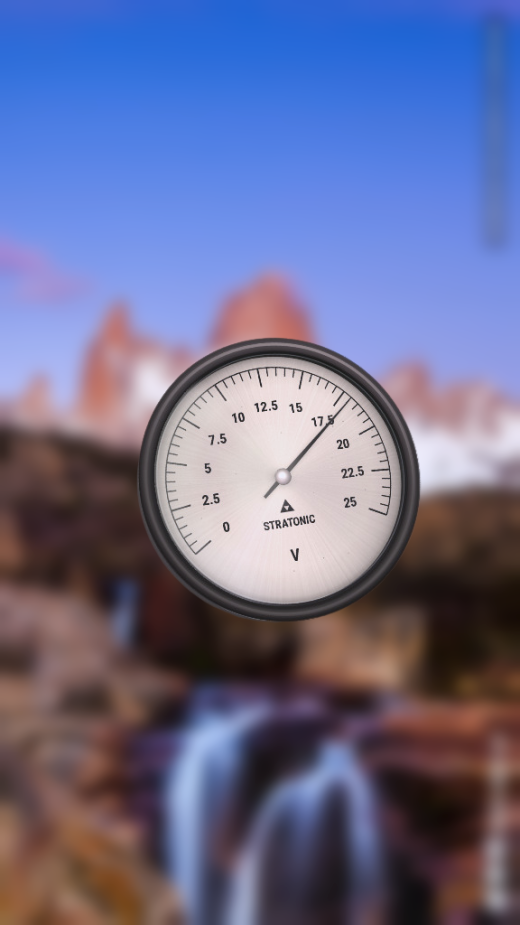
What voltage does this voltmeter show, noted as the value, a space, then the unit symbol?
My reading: 18 V
